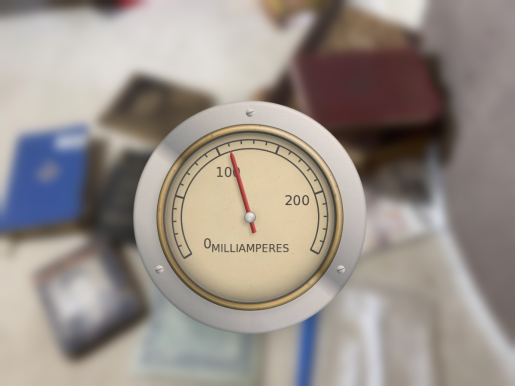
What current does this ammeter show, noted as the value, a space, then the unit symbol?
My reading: 110 mA
